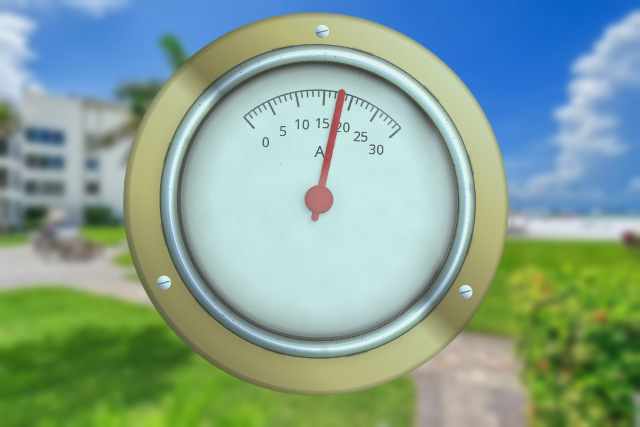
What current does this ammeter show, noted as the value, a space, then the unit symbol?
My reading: 18 A
